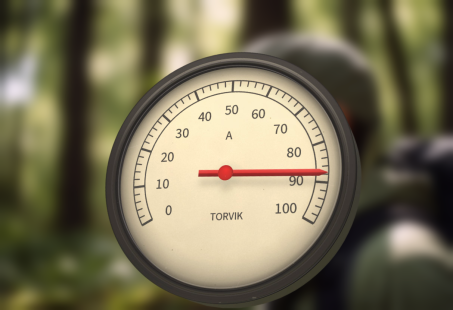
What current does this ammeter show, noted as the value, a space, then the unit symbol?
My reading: 88 A
